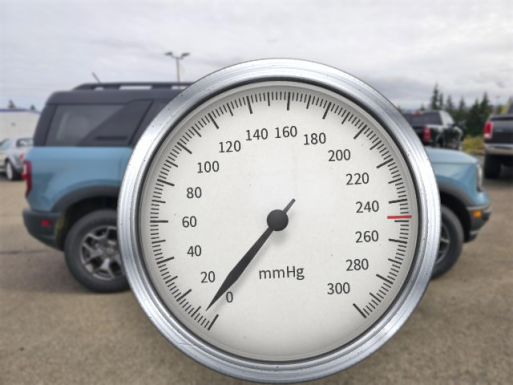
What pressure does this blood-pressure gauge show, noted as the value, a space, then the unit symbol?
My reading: 6 mmHg
